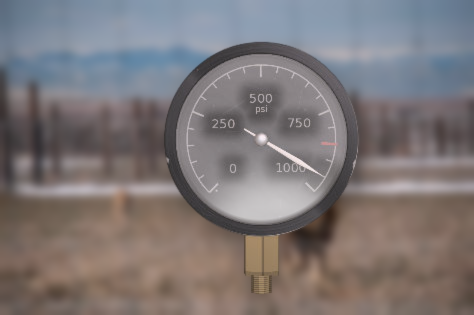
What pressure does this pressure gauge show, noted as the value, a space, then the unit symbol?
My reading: 950 psi
